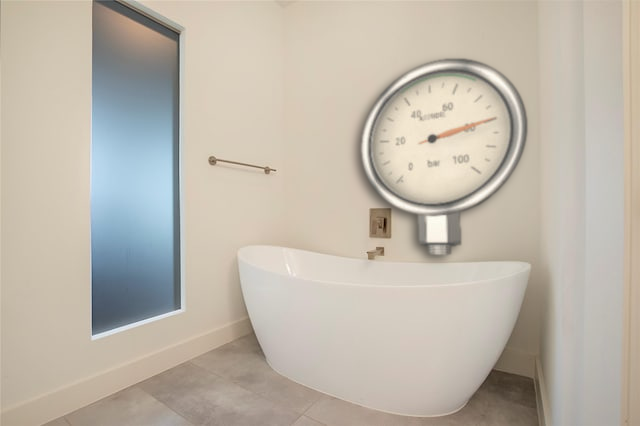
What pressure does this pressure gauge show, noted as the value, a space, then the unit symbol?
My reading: 80 bar
